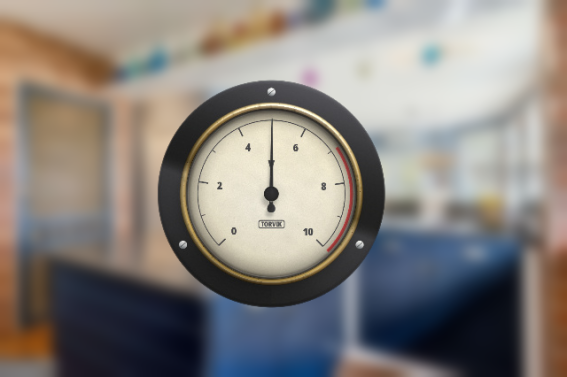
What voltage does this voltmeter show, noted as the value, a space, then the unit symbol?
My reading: 5 V
